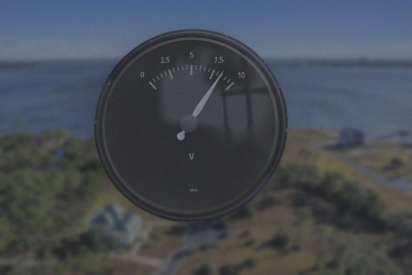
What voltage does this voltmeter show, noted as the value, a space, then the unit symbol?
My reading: 8.5 V
